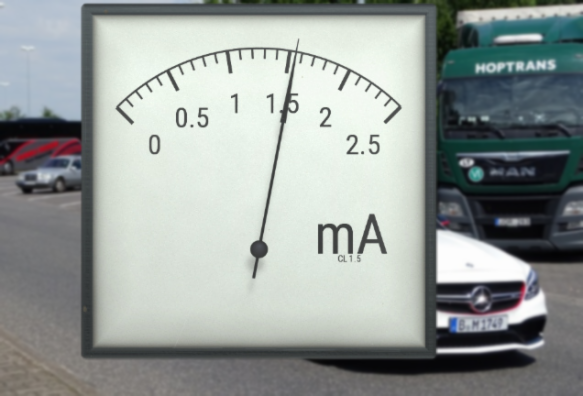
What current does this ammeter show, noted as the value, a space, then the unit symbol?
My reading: 1.55 mA
